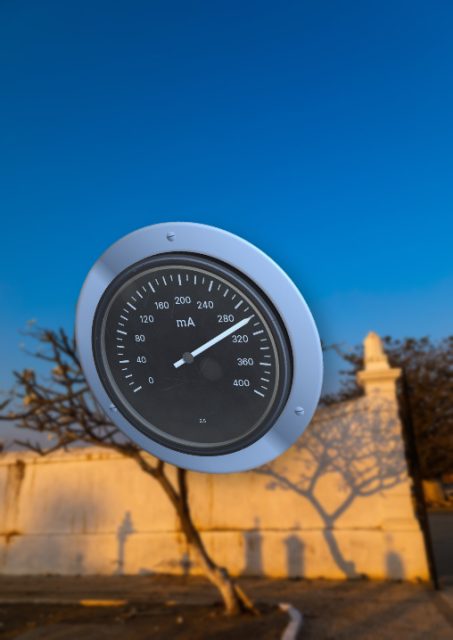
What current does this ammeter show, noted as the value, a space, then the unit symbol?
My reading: 300 mA
